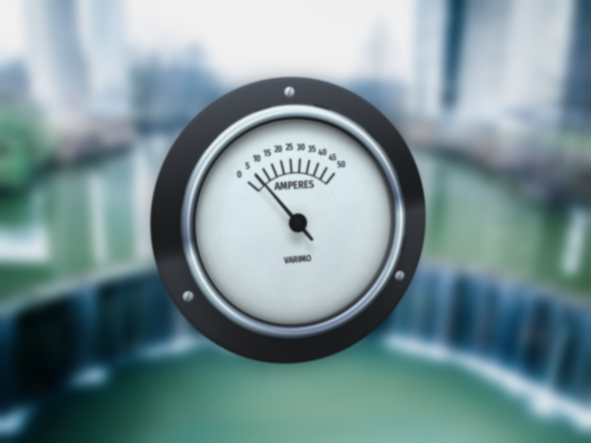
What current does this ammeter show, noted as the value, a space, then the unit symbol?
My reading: 5 A
